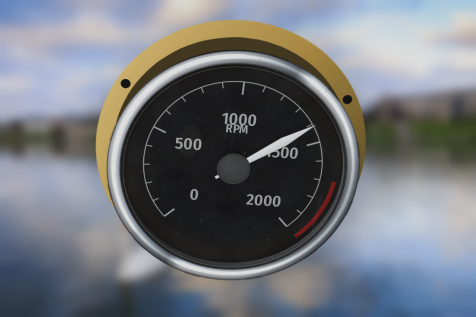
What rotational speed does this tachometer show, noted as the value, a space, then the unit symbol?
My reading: 1400 rpm
